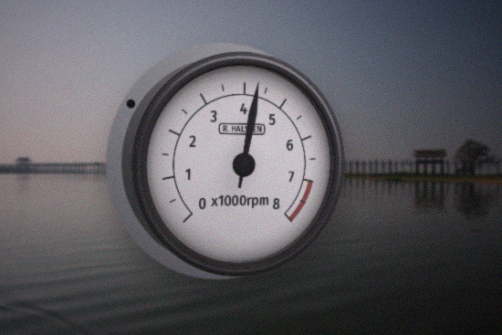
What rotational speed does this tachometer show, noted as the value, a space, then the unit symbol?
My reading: 4250 rpm
